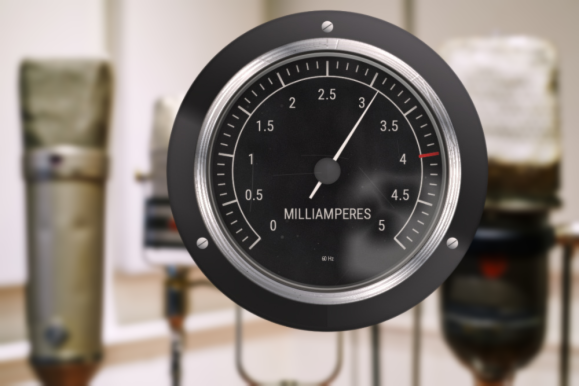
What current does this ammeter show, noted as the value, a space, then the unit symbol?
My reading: 3.1 mA
